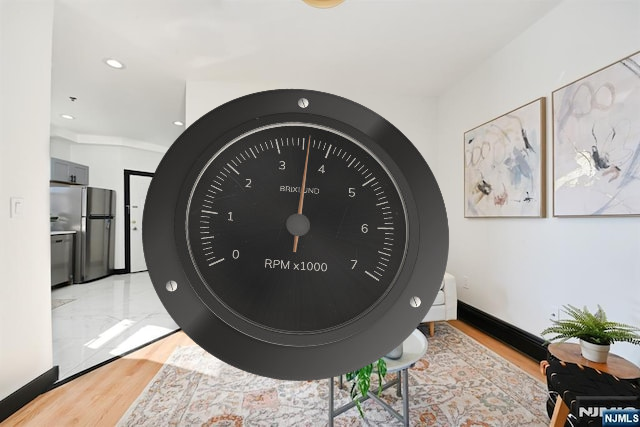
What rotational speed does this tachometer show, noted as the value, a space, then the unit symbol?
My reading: 3600 rpm
